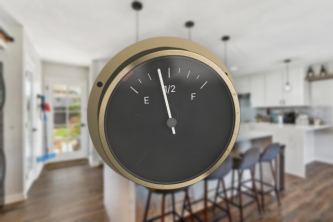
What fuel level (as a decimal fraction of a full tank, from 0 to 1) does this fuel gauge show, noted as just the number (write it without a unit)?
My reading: 0.375
